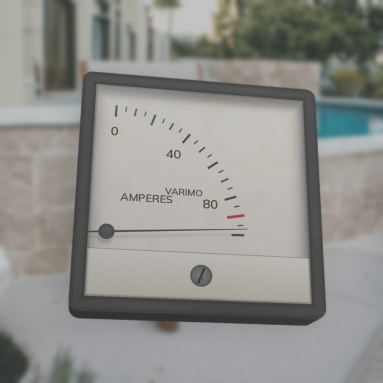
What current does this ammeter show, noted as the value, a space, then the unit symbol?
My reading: 97.5 A
